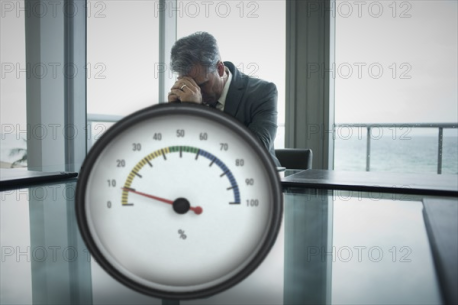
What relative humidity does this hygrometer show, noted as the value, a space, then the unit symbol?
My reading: 10 %
